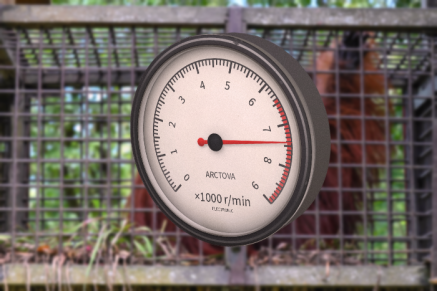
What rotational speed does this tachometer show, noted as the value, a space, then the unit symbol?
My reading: 7400 rpm
